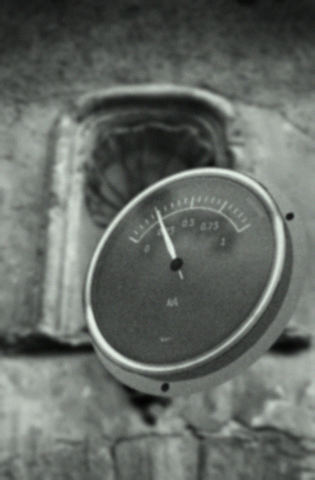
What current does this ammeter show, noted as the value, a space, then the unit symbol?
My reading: 0.25 kA
